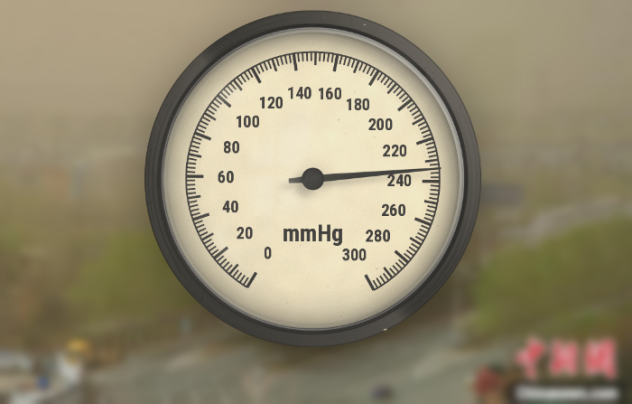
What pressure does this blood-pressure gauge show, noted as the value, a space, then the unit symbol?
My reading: 234 mmHg
